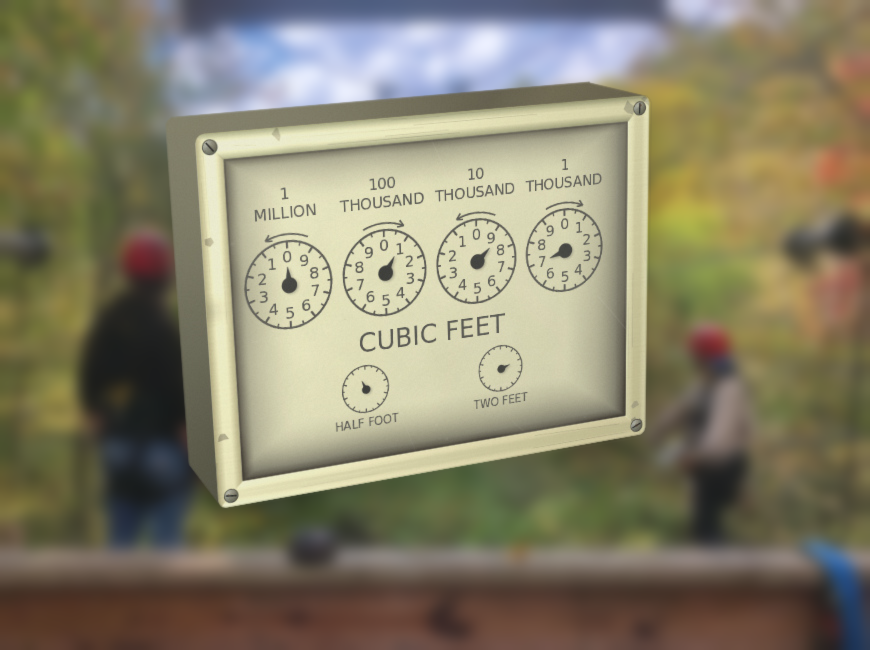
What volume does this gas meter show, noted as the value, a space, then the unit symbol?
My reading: 8700 ft³
